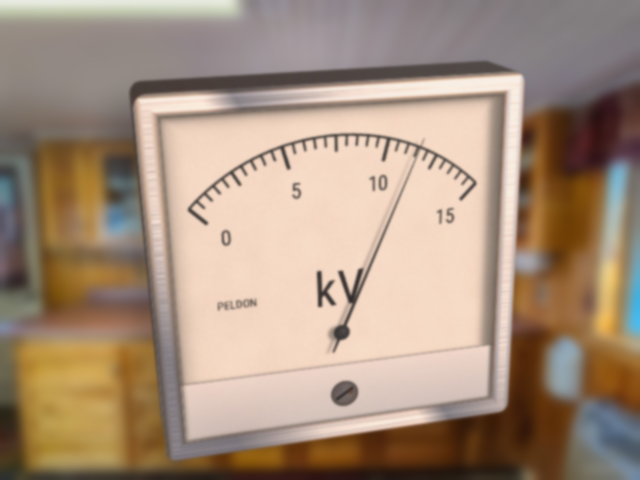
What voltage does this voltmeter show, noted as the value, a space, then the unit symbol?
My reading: 11.5 kV
